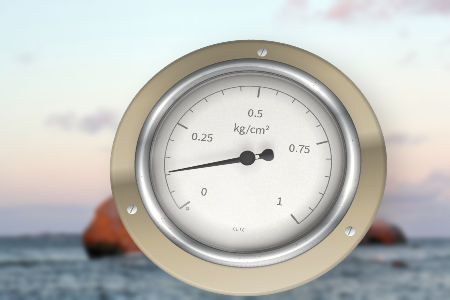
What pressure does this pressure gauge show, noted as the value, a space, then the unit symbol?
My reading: 0.1 kg/cm²
